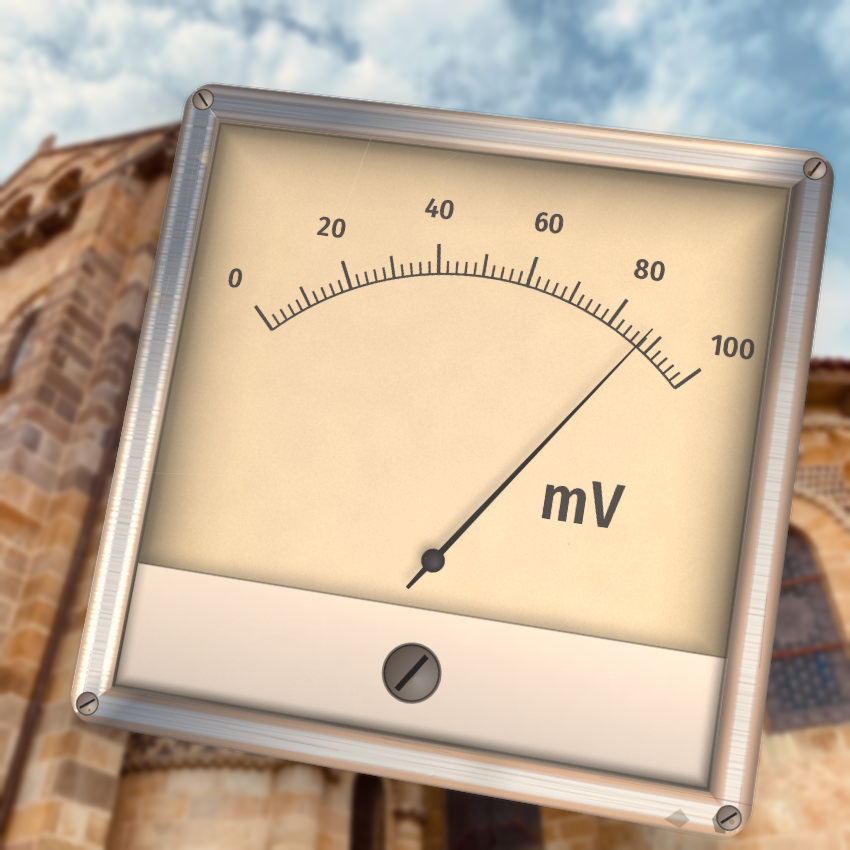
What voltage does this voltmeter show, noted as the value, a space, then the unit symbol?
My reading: 88 mV
